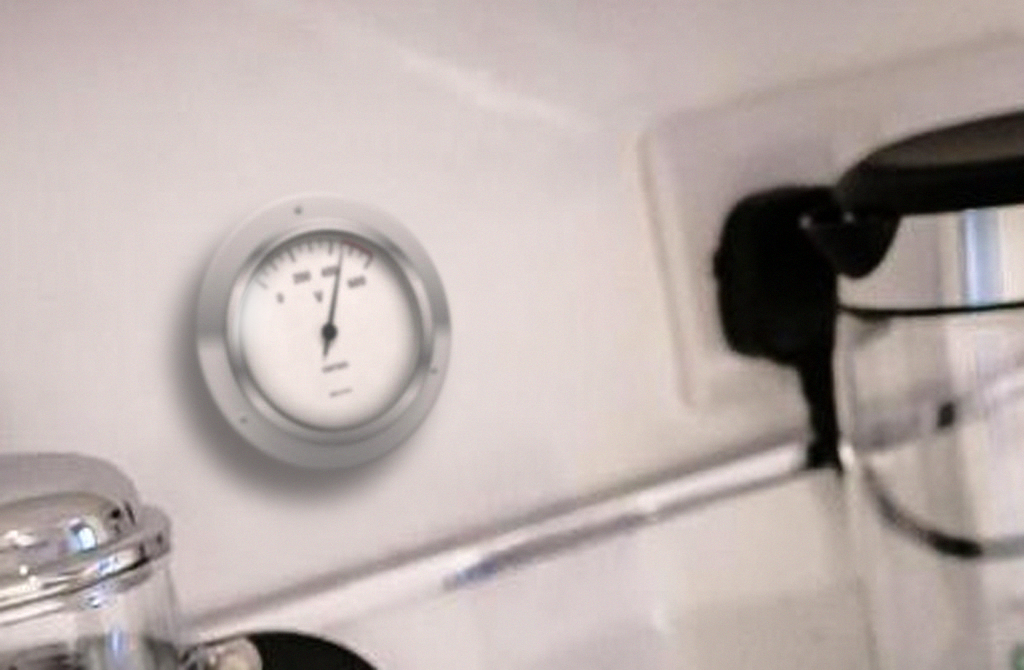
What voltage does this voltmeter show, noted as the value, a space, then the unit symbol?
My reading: 450 V
